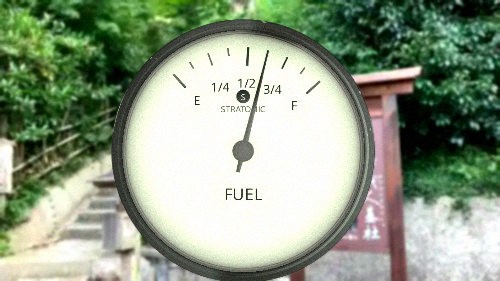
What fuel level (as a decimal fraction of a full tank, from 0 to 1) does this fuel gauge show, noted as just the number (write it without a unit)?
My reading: 0.625
